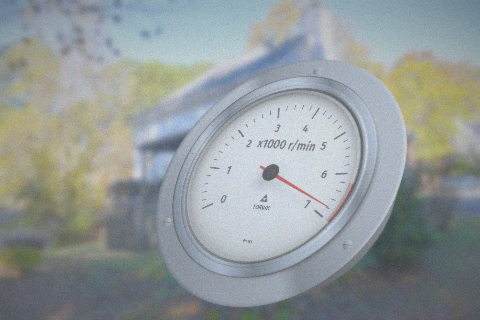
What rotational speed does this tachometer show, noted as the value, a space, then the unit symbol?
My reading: 6800 rpm
